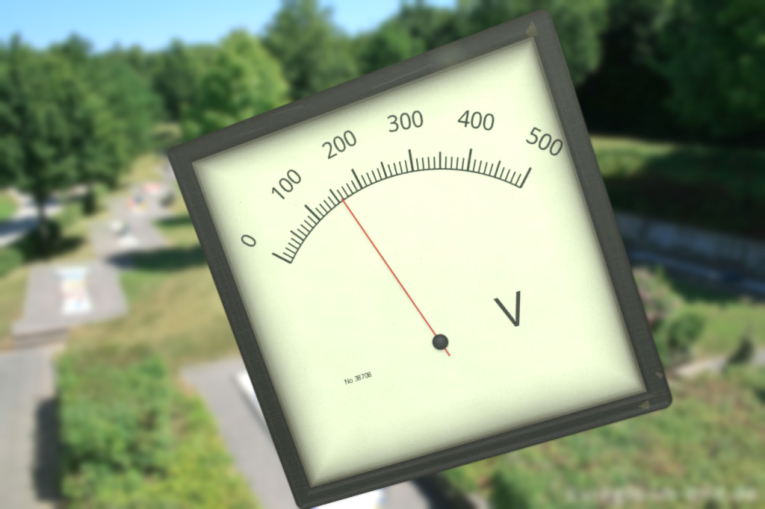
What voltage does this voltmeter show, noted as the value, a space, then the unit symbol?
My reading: 160 V
